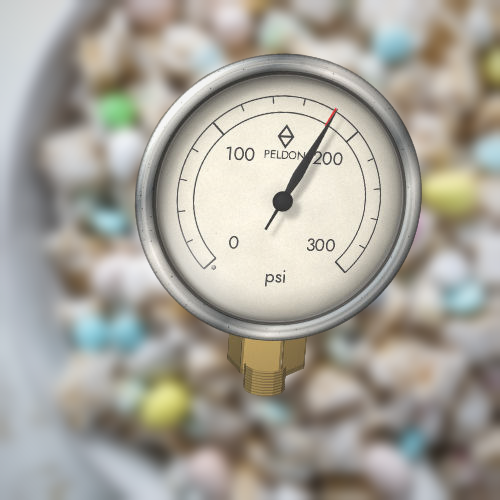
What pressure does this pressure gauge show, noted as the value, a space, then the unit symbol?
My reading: 180 psi
